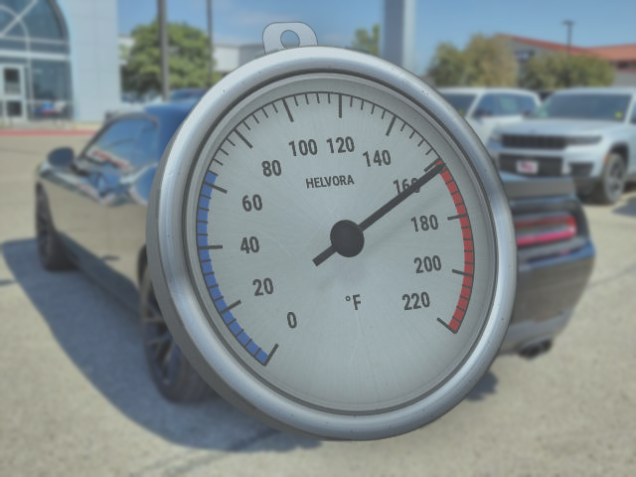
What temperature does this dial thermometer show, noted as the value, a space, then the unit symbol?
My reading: 162 °F
